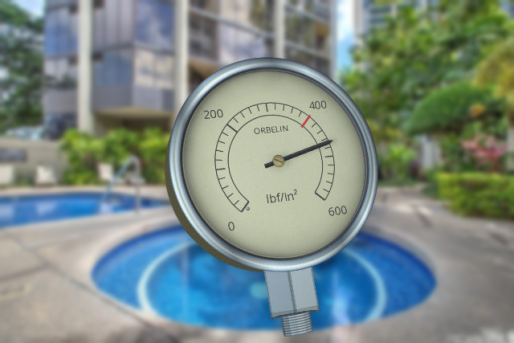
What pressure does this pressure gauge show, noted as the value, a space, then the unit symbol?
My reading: 470 psi
